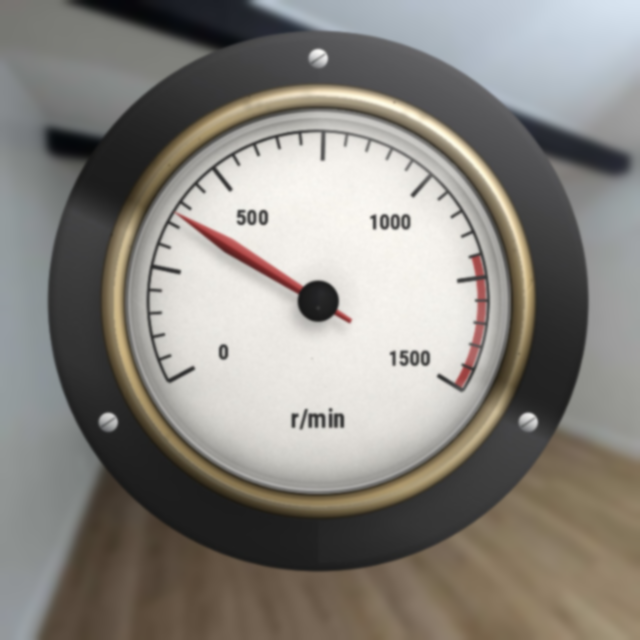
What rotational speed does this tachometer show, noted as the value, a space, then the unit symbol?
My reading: 375 rpm
